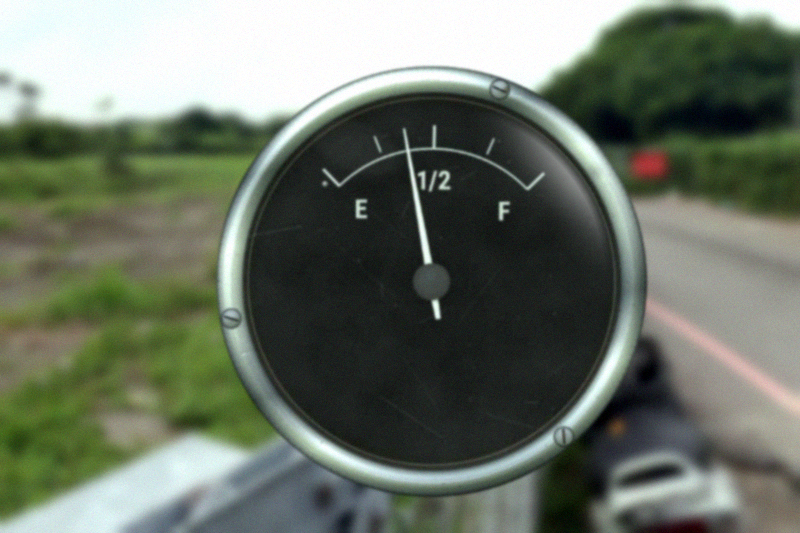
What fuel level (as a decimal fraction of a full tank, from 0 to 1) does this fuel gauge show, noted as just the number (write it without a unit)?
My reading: 0.375
